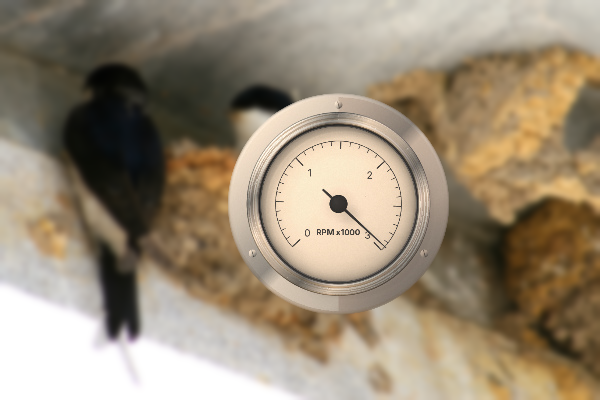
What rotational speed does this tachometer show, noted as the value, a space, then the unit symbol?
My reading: 2950 rpm
